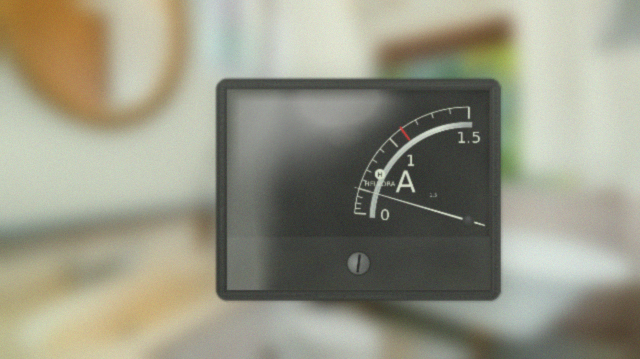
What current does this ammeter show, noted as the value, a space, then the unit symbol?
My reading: 0.5 A
